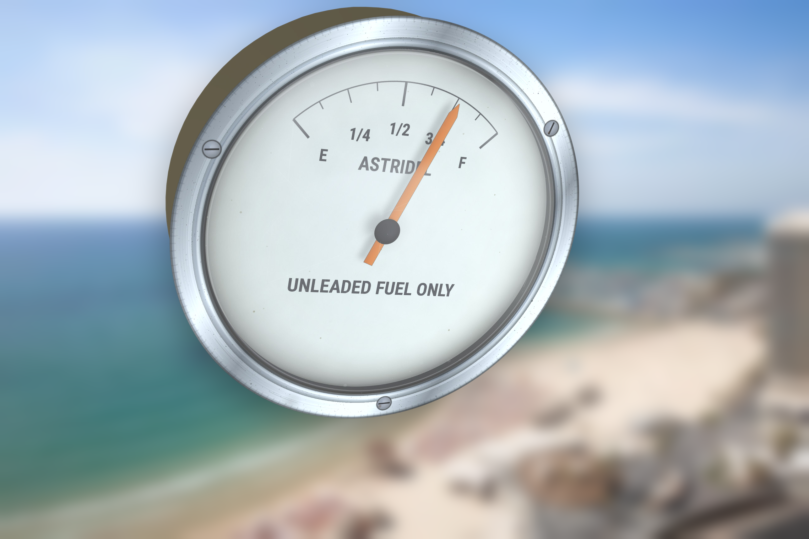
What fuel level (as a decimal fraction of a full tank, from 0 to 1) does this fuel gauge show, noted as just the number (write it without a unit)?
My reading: 0.75
